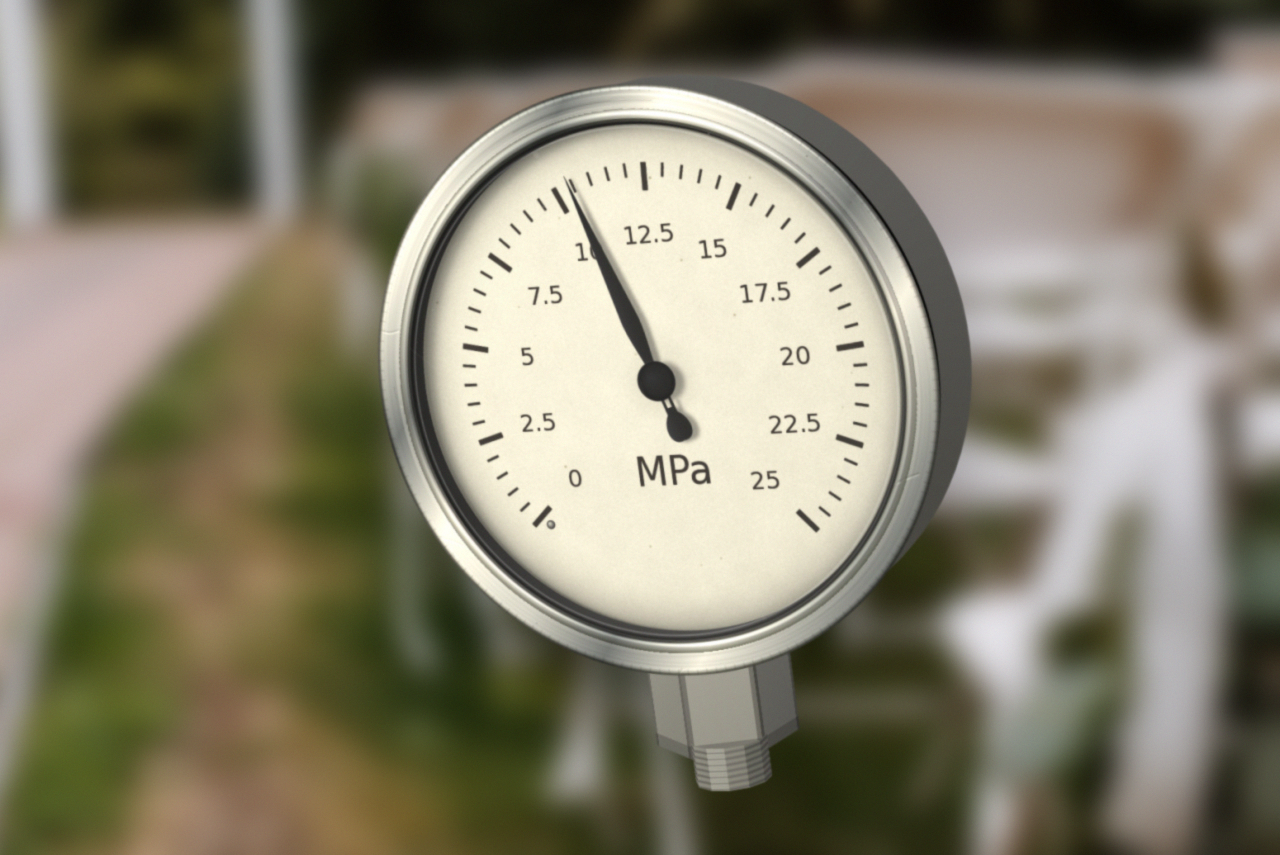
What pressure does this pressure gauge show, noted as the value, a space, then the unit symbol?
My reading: 10.5 MPa
